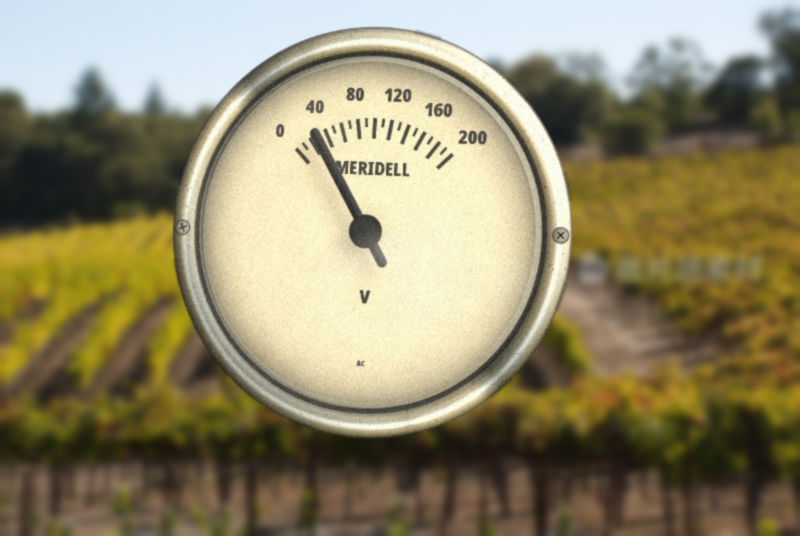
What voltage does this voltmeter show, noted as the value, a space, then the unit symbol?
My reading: 30 V
